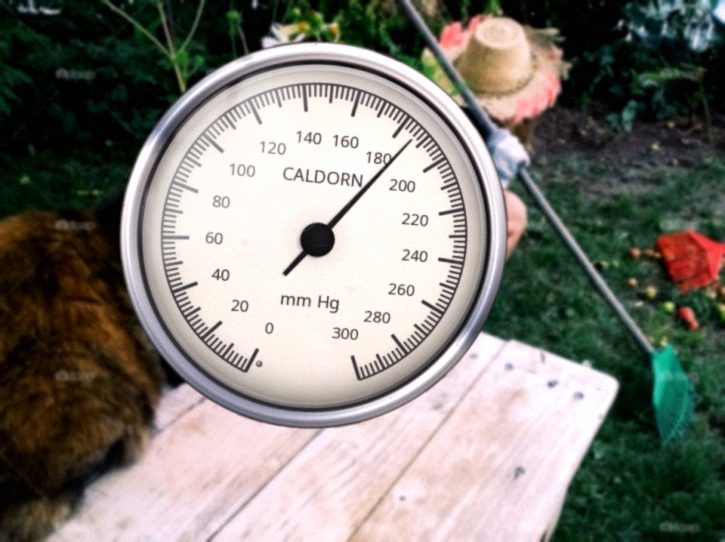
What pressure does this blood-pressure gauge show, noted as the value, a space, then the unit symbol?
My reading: 186 mmHg
